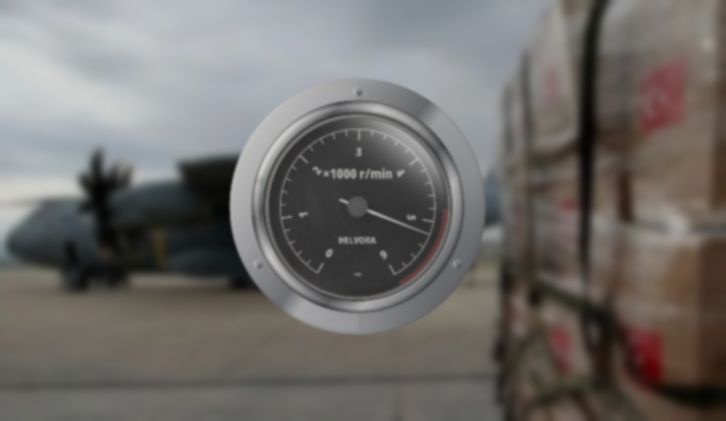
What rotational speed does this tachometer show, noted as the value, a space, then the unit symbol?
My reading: 5200 rpm
